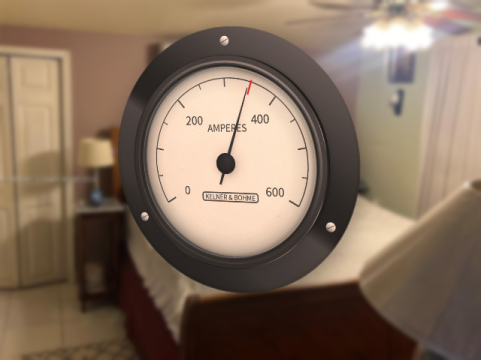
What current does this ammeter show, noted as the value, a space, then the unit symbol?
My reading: 350 A
